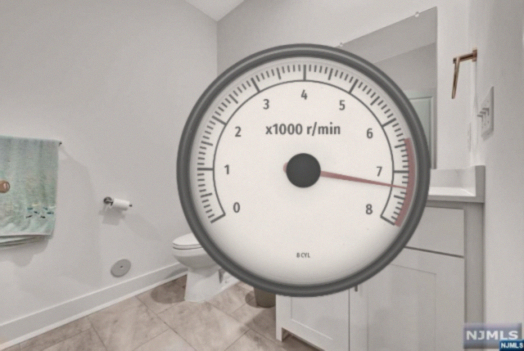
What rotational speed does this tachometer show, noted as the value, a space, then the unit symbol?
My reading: 7300 rpm
